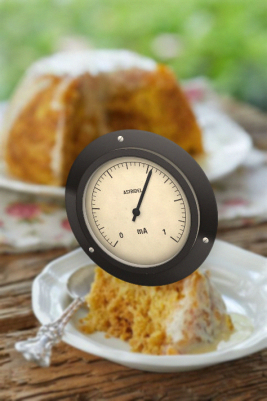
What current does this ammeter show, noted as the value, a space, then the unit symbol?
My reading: 0.62 mA
